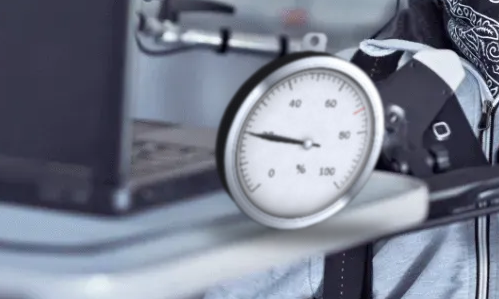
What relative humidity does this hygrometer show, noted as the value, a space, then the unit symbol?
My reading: 20 %
